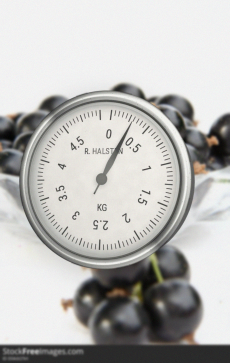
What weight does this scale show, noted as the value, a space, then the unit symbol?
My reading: 0.3 kg
